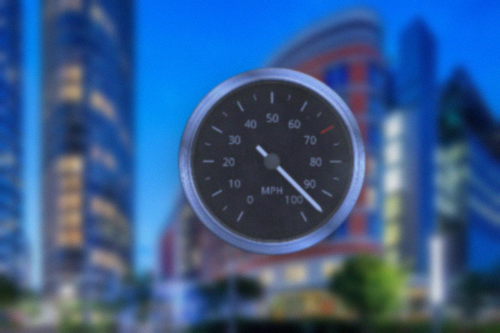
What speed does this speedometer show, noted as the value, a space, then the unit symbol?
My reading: 95 mph
